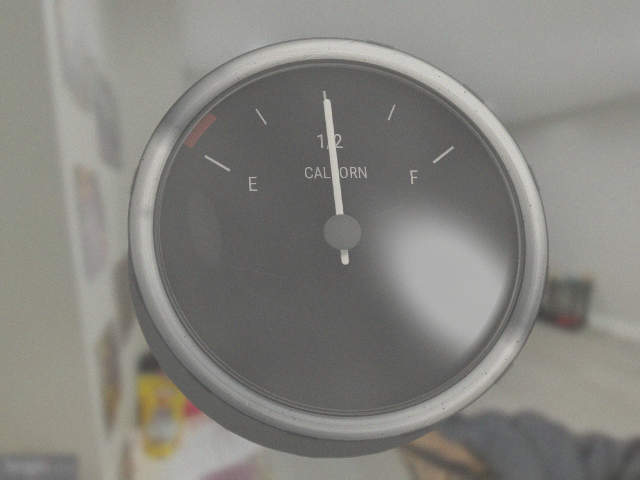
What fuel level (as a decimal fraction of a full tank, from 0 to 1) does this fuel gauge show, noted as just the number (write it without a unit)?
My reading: 0.5
